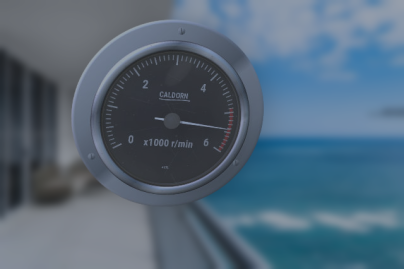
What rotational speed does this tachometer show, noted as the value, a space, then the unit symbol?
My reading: 5400 rpm
